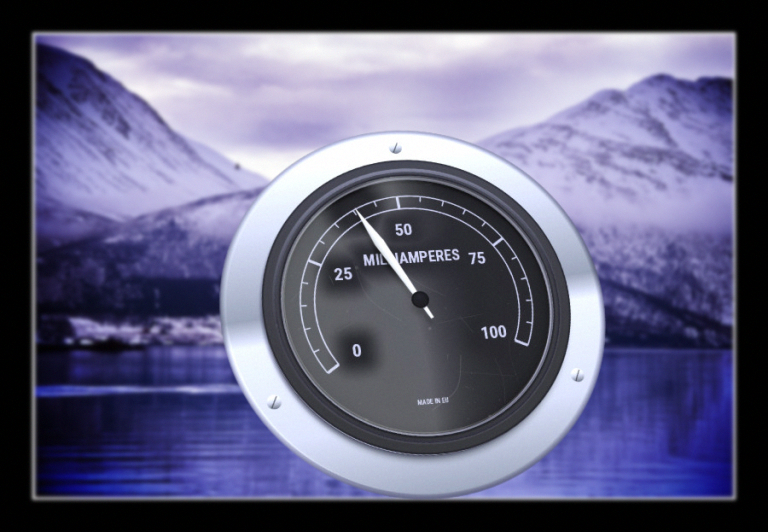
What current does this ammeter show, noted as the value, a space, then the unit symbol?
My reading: 40 mA
